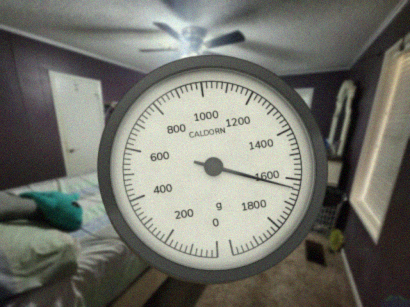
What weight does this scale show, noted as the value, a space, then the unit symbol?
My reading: 1640 g
